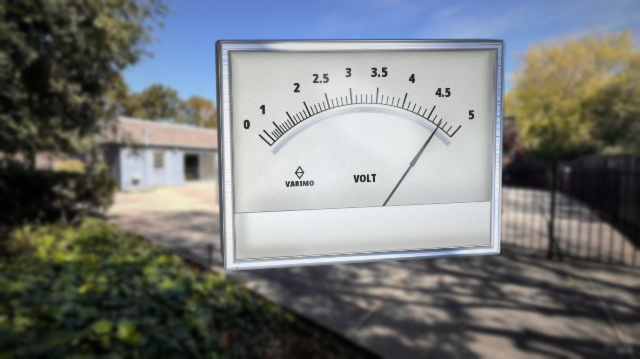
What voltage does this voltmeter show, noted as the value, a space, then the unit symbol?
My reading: 4.7 V
